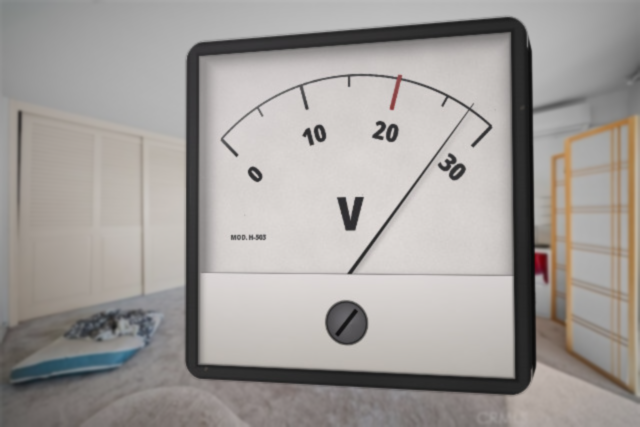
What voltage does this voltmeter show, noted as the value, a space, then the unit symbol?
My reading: 27.5 V
